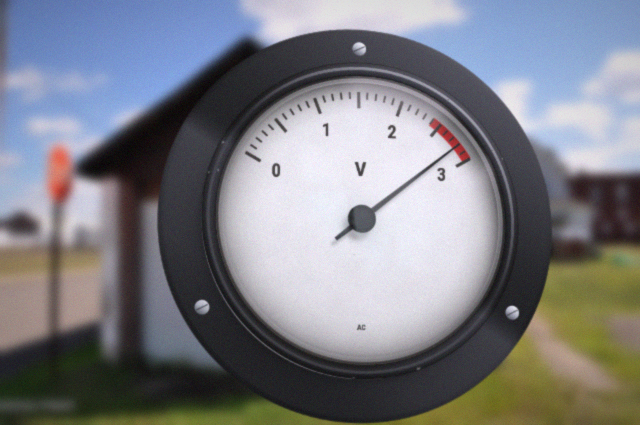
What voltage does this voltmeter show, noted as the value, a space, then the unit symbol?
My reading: 2.8 V
